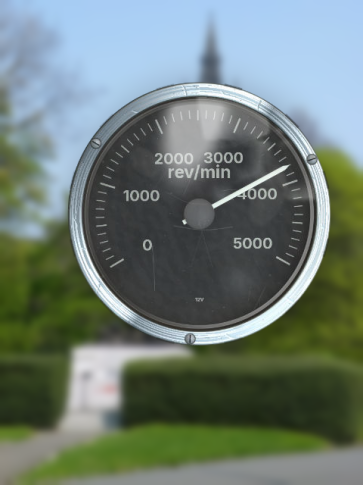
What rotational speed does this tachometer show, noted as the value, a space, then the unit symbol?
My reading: 3800 rpm
